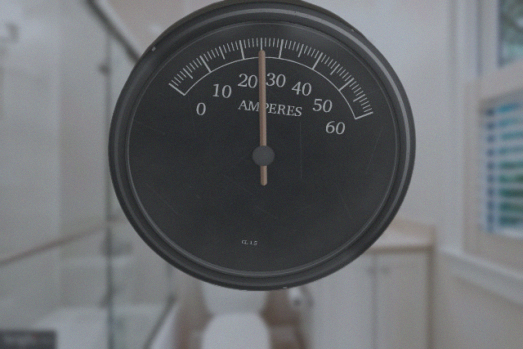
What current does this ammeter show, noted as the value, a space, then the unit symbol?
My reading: 25 A
